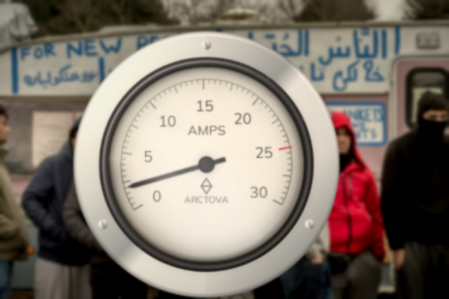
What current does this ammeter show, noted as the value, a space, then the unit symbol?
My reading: 2 A
